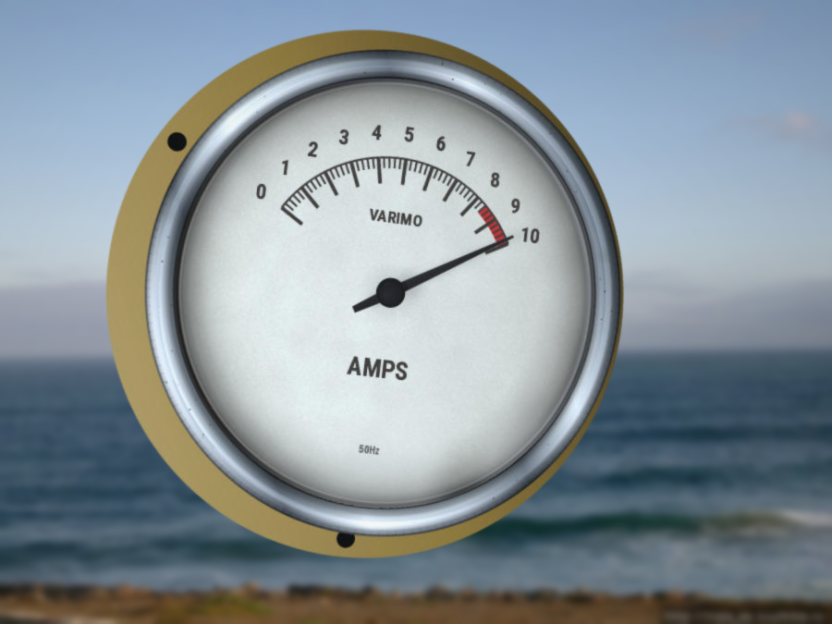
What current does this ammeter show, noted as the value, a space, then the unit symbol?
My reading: 9.8 A
